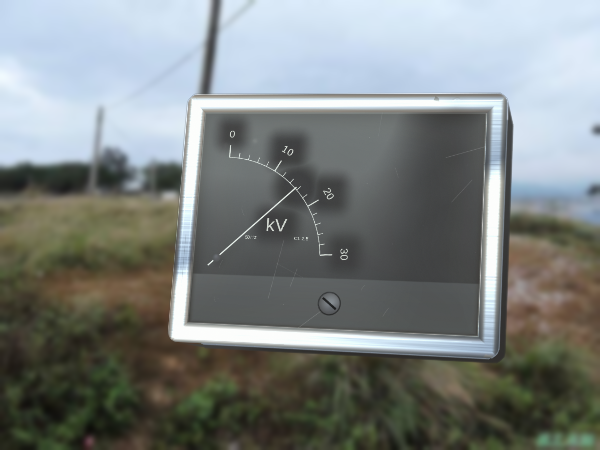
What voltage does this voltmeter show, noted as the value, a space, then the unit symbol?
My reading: 16 kV
